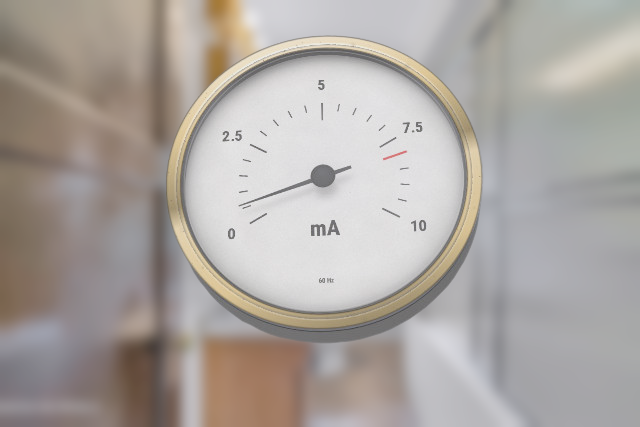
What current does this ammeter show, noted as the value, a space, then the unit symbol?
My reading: 0.5 mA
